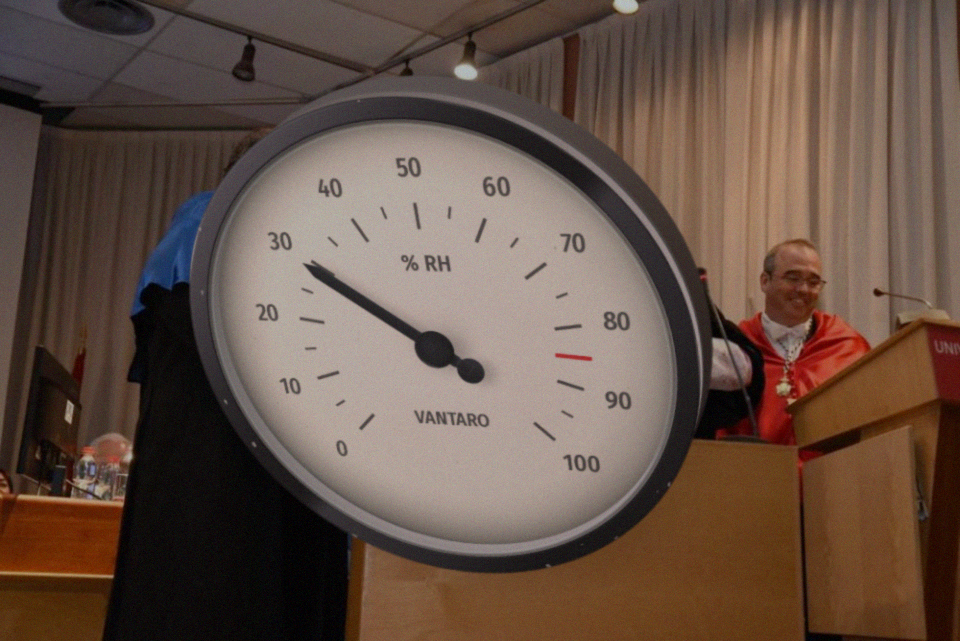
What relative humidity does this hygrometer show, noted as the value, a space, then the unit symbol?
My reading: 30 %
